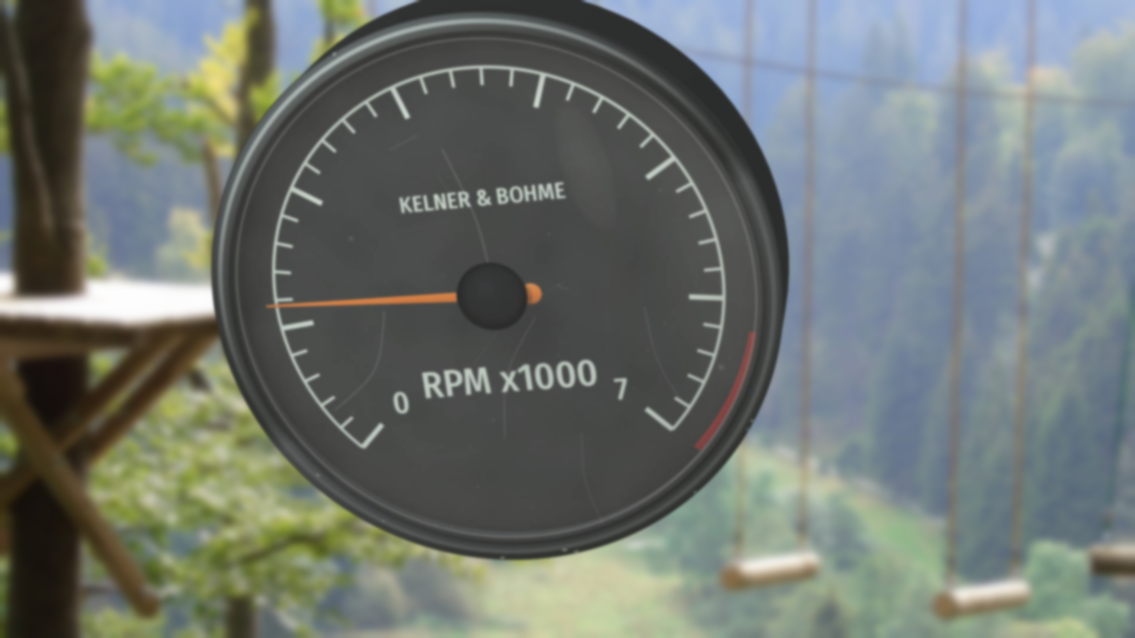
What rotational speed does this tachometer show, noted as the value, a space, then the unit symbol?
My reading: 1200 rpm
